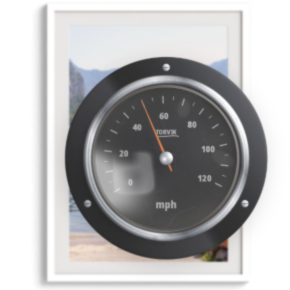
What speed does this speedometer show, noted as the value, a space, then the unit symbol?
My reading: 50 mph
